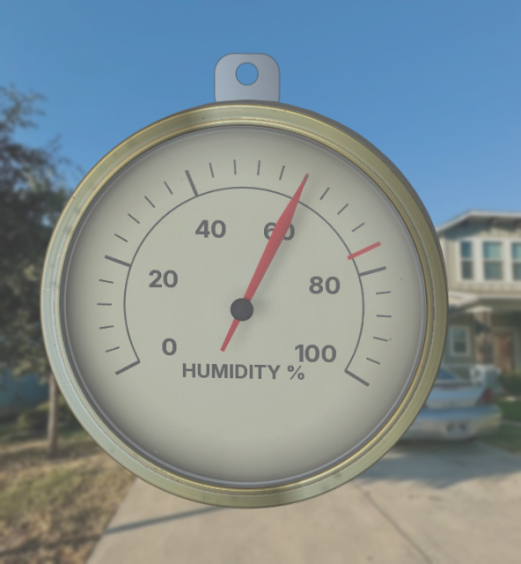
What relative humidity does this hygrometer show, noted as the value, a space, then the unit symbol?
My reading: 60 %
